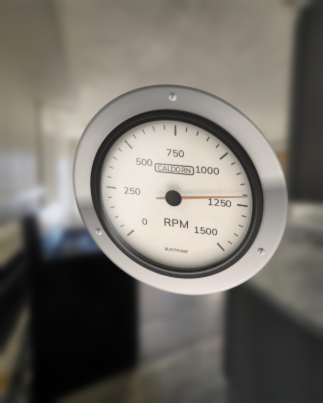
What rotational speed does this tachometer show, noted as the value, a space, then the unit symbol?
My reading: 1200 rpm
